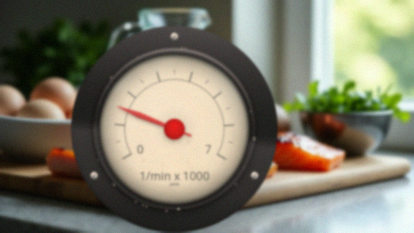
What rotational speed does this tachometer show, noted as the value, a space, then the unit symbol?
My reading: 1500 rpm
